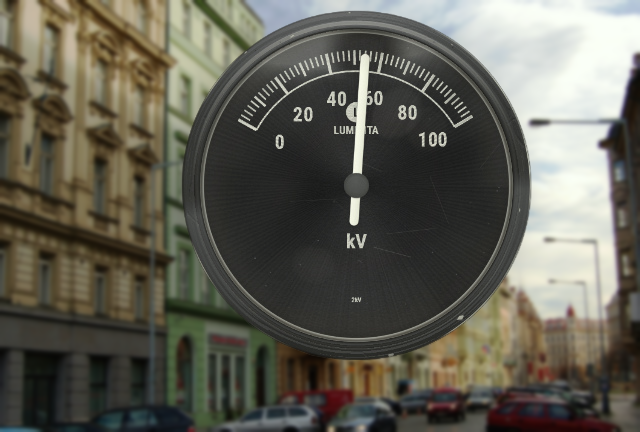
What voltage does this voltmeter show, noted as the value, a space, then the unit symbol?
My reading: 54 kV
